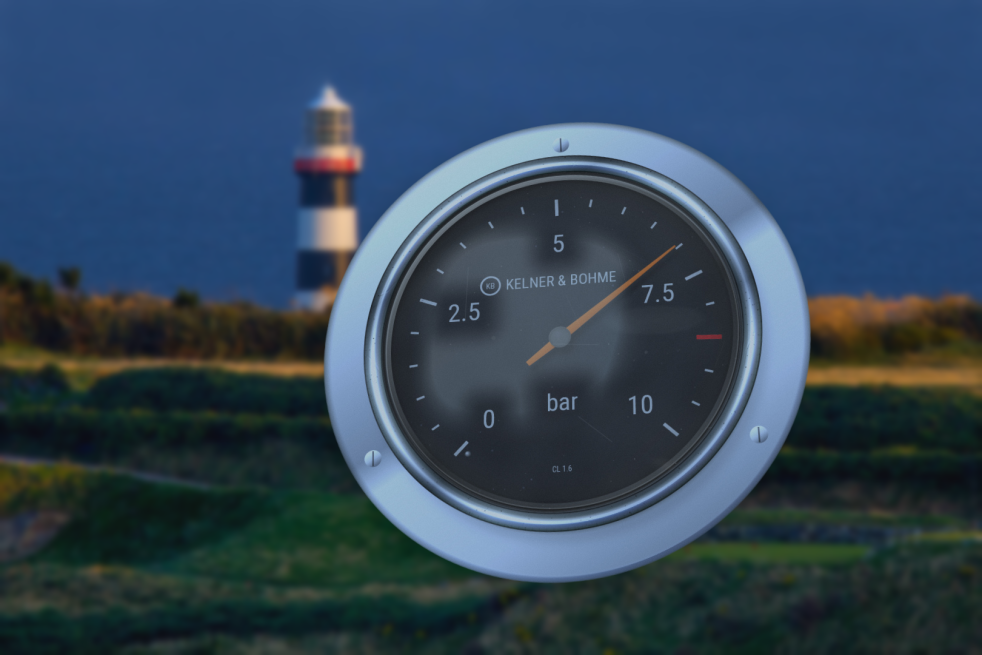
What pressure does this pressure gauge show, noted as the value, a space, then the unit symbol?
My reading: 7 bar
